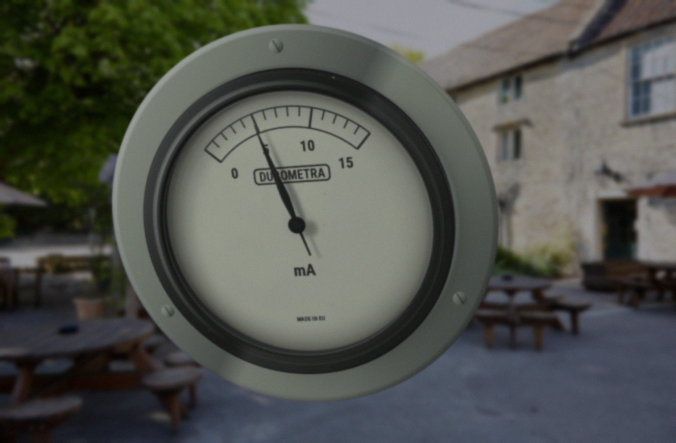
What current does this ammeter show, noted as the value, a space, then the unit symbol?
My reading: 5 mA
